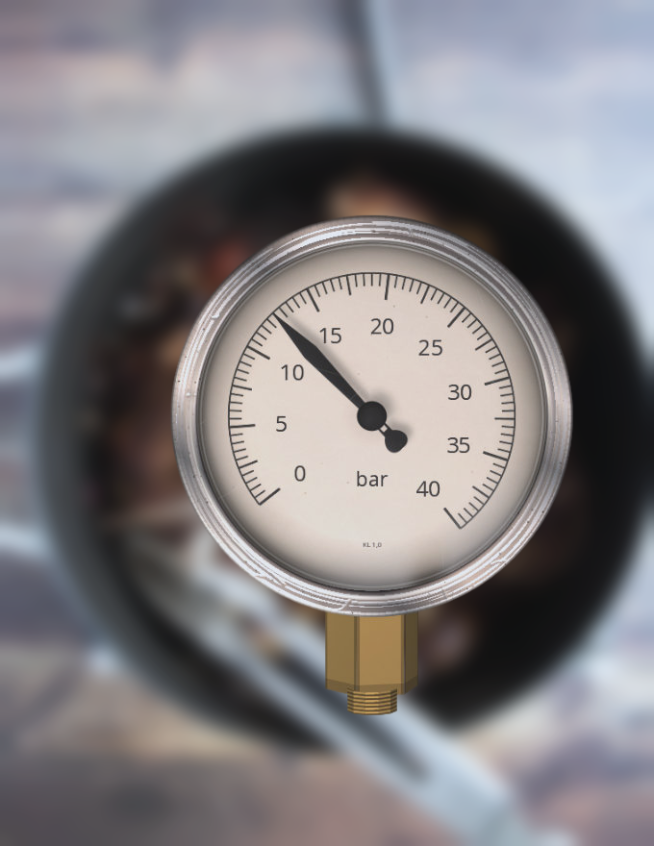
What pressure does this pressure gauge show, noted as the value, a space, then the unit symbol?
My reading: 12.5 bar
